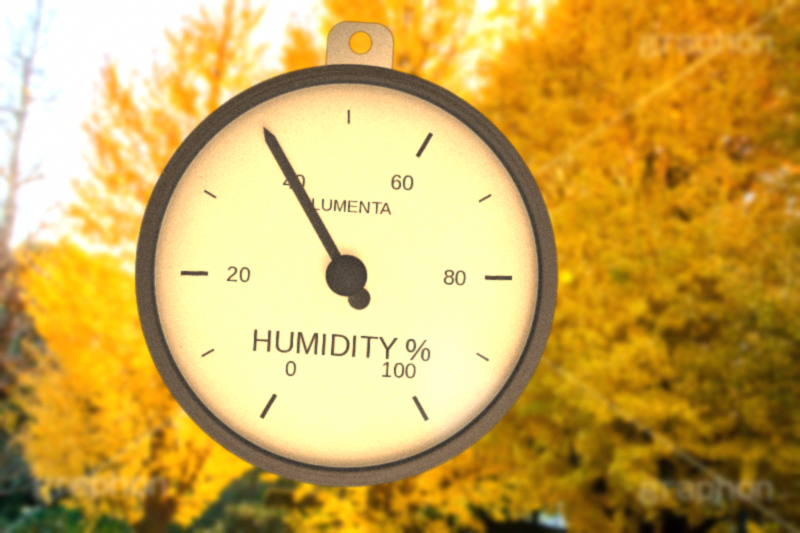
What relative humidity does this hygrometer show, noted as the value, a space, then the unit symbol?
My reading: 40 %
